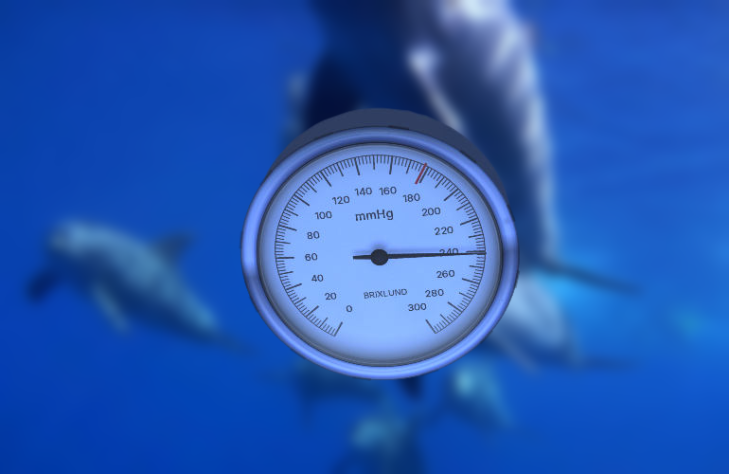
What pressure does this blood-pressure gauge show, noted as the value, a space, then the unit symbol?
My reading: 240 mmHg
